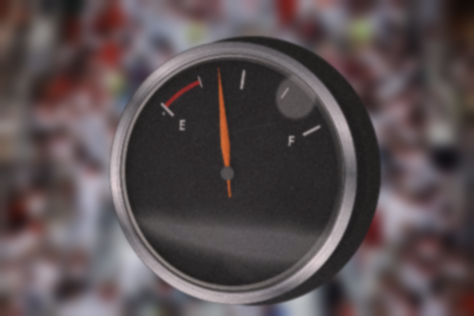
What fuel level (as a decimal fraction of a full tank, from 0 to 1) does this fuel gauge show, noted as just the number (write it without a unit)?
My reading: 0.375
